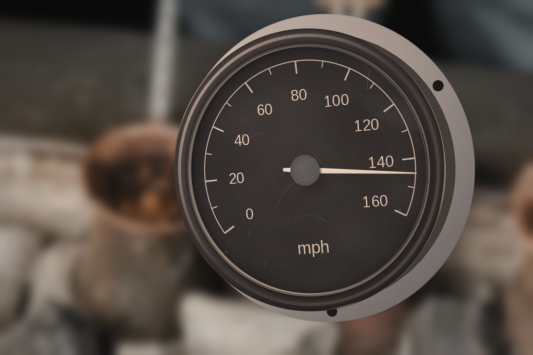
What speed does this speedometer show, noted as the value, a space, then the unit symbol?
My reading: 145 mph
